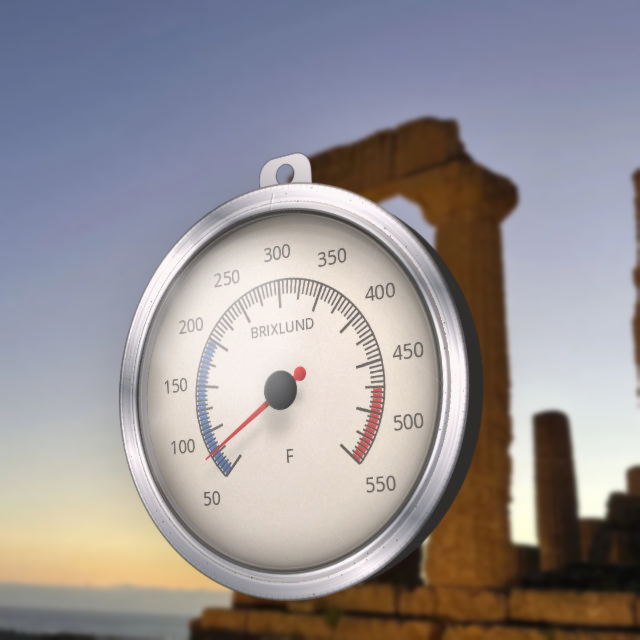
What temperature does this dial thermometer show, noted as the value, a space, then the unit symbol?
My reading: 75 °F
